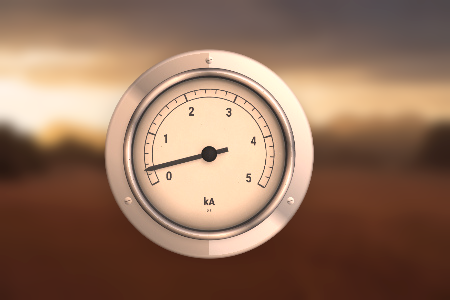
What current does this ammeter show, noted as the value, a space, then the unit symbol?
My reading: 0.3 kA
